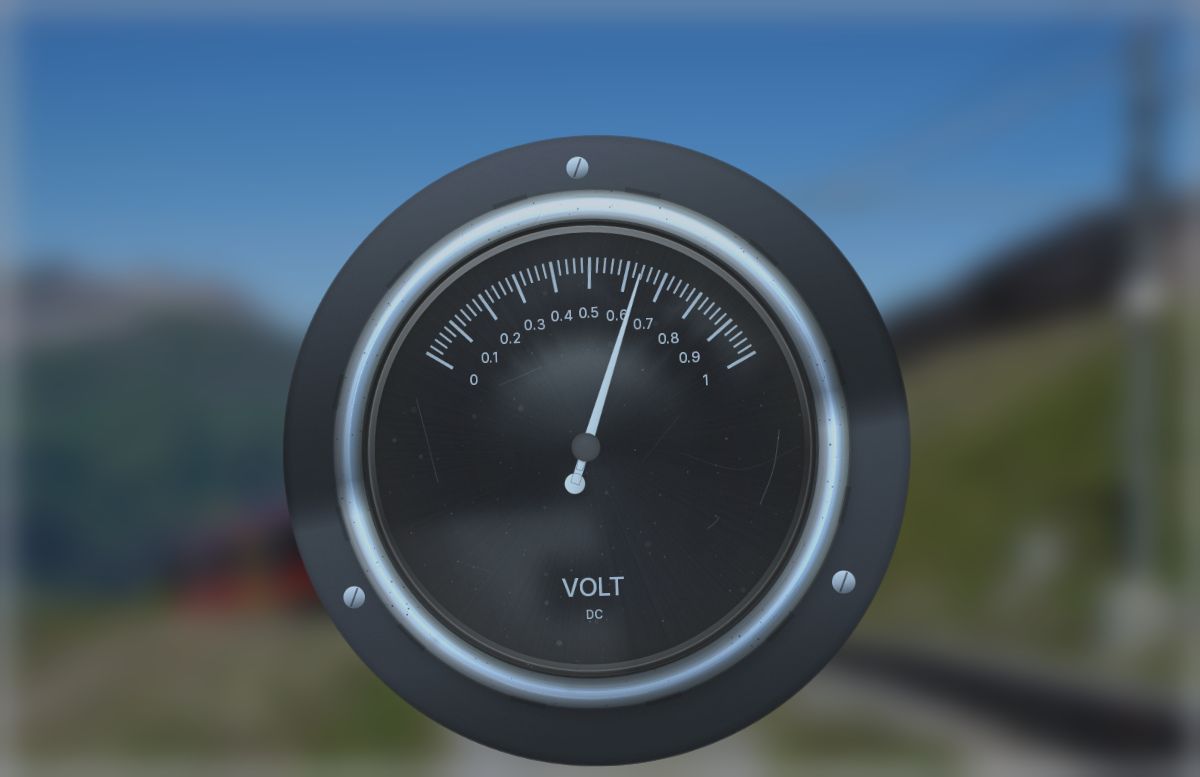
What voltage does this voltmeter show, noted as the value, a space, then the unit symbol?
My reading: 0.64 V
